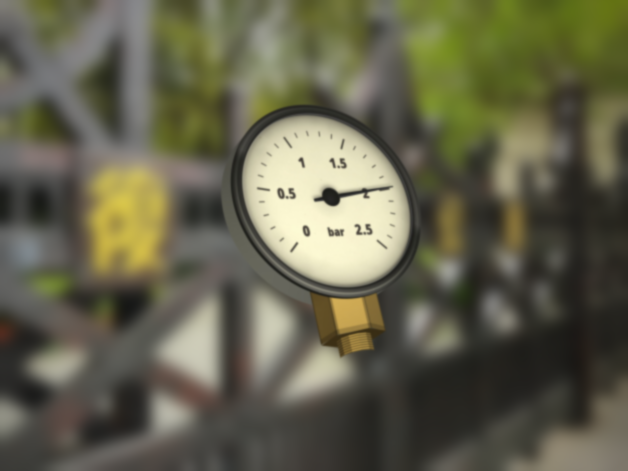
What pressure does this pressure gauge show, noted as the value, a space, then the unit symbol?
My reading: 2 bar
